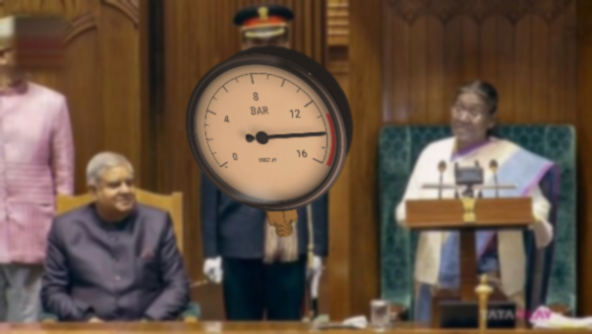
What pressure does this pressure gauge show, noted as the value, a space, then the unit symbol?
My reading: 14 bar
